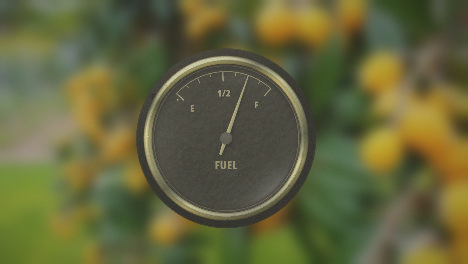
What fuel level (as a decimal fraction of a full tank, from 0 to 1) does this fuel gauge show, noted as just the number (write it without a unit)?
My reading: 0.75
